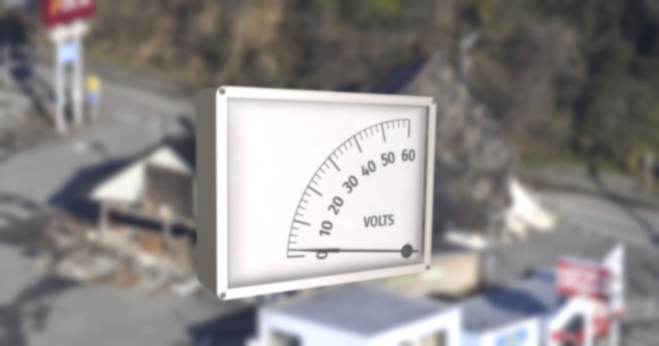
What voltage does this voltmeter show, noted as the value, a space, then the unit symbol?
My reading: 2 V
